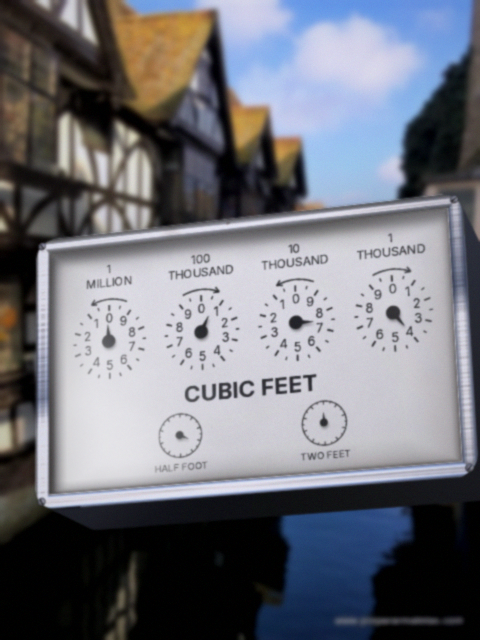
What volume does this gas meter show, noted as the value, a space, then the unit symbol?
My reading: 7400 ft³
